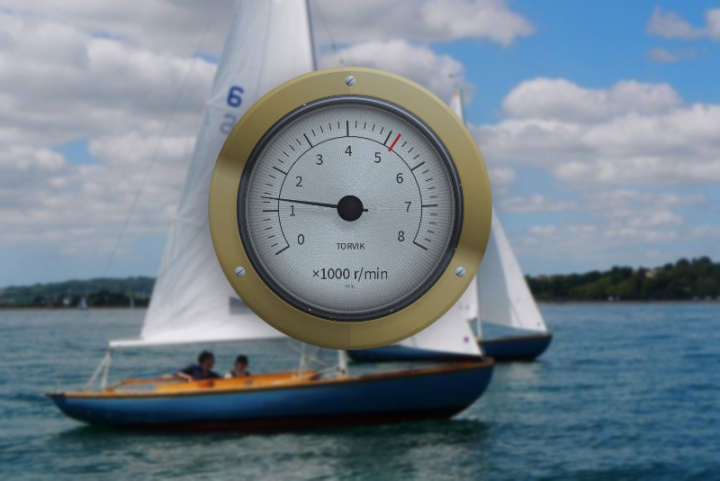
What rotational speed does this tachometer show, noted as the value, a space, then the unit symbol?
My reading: 1300 rpm
